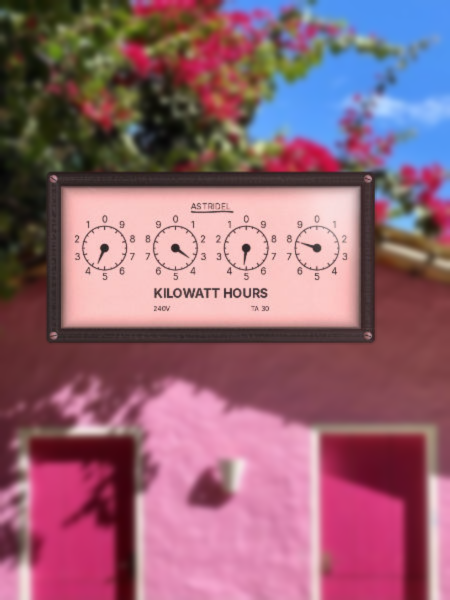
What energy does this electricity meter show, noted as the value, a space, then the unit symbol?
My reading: 4348 kWh
